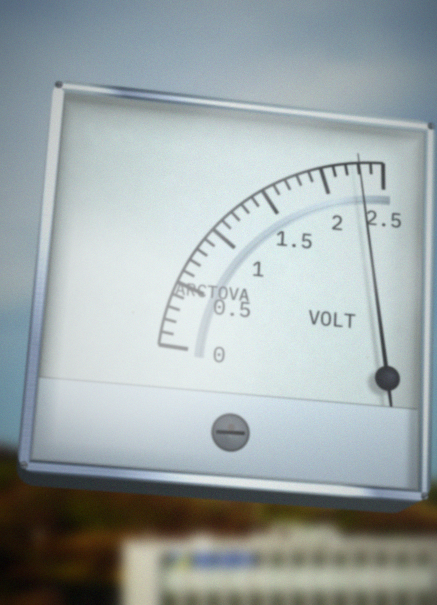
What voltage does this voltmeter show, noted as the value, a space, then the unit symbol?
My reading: 2.3 V
